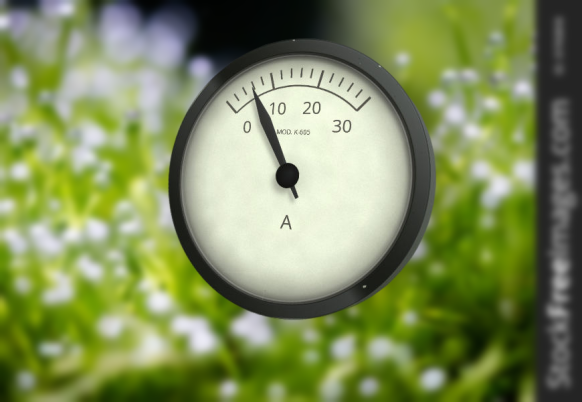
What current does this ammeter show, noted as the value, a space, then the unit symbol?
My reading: 6 A
